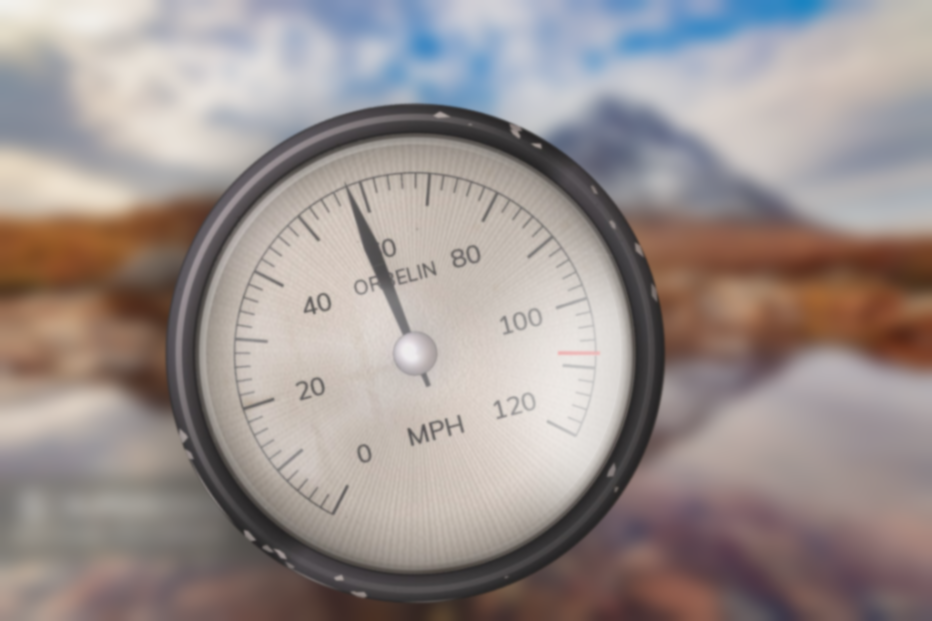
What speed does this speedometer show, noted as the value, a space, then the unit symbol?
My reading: 58 mph
